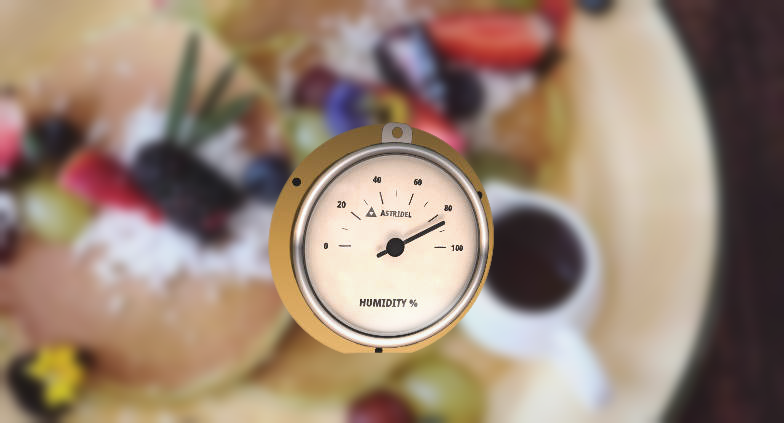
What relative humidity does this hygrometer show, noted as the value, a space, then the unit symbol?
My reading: 85 %
